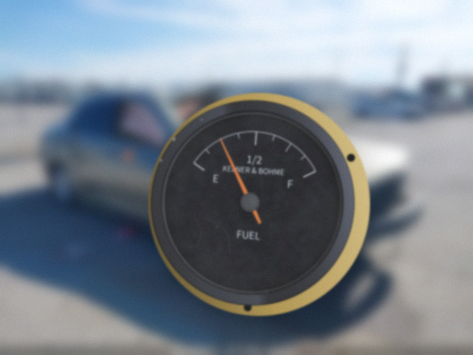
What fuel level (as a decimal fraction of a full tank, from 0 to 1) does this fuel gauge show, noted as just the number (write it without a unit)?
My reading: 0.25
